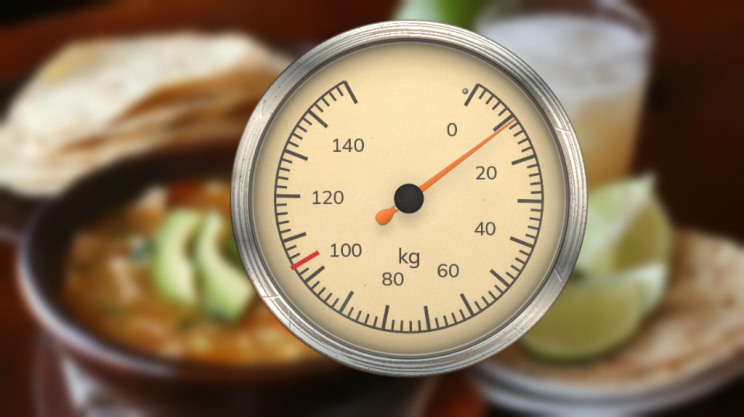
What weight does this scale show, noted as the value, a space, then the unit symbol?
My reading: 11 kg
